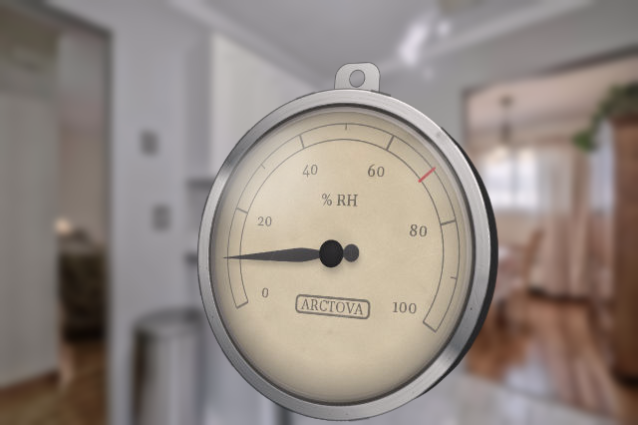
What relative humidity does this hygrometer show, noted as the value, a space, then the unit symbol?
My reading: 10 %
